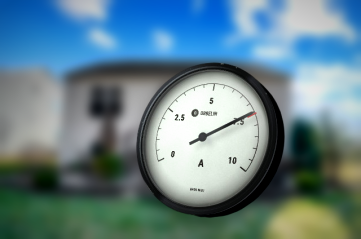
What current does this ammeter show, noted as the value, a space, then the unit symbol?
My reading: 7.5 A
